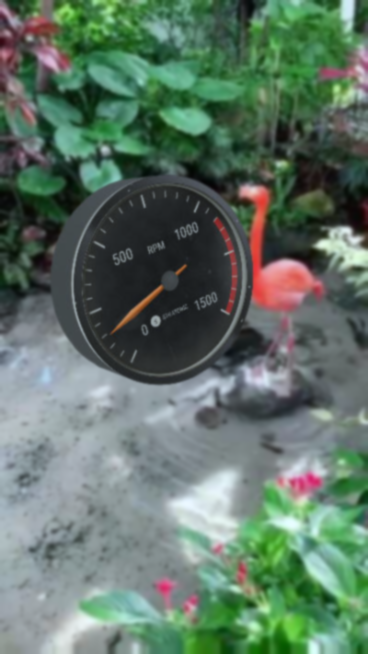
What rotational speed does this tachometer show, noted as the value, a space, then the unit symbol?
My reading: 150 rpm
